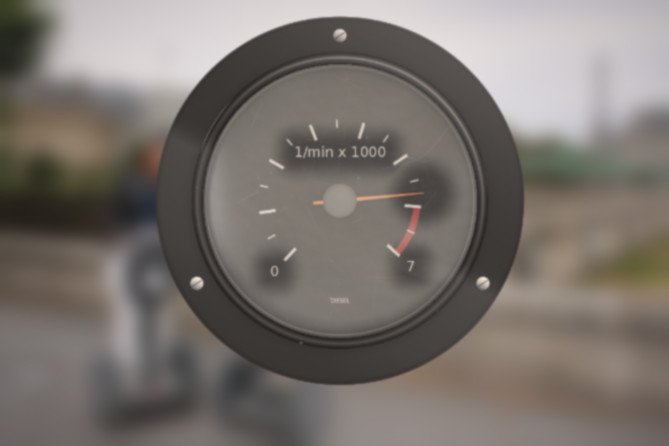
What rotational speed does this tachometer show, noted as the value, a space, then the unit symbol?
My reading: 5750 rpm
